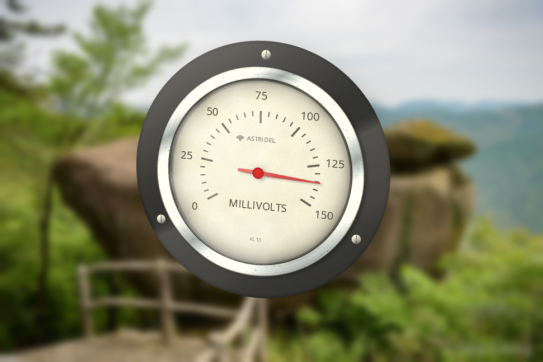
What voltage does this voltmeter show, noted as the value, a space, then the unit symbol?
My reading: 135 mV
